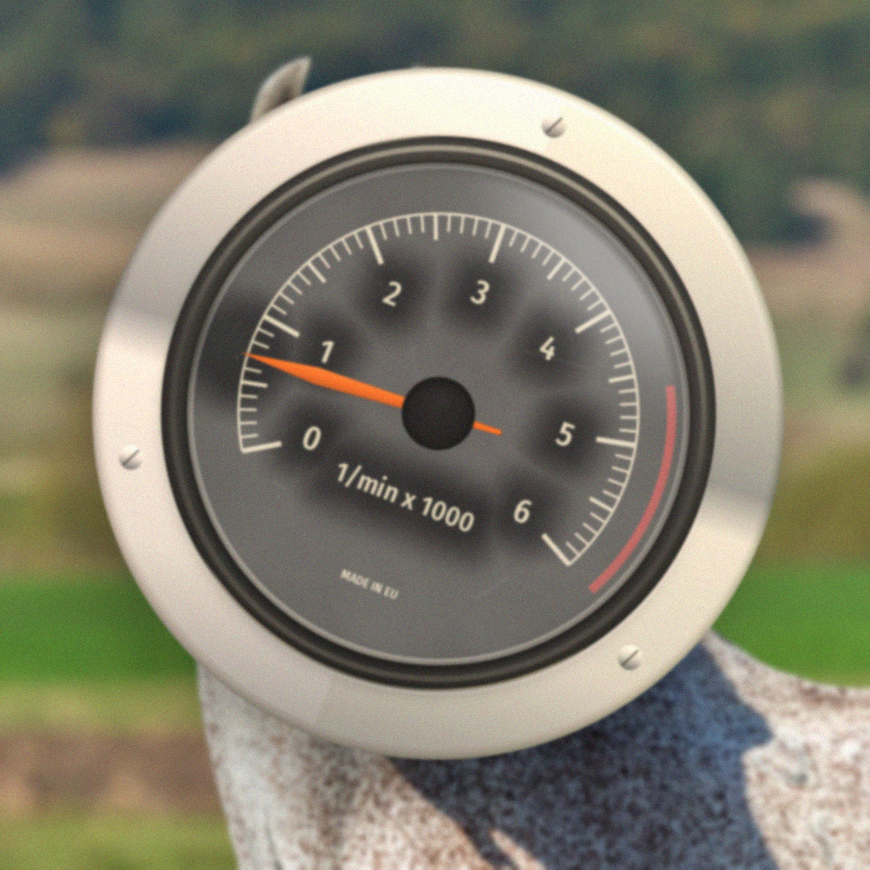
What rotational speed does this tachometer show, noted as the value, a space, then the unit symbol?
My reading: 700 rpm
